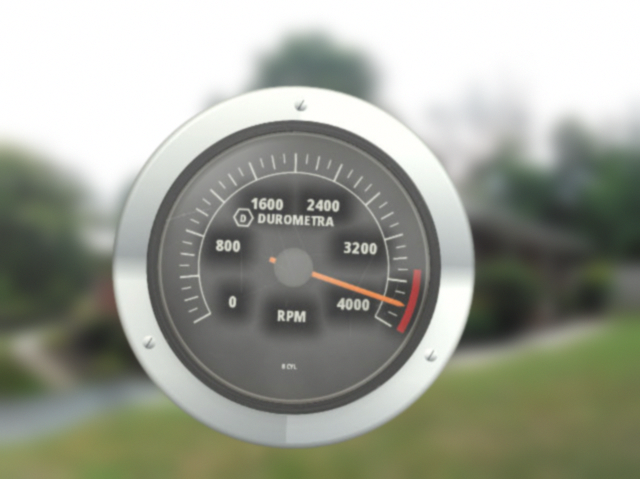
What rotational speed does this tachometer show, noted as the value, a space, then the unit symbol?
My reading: 3800 rpm
